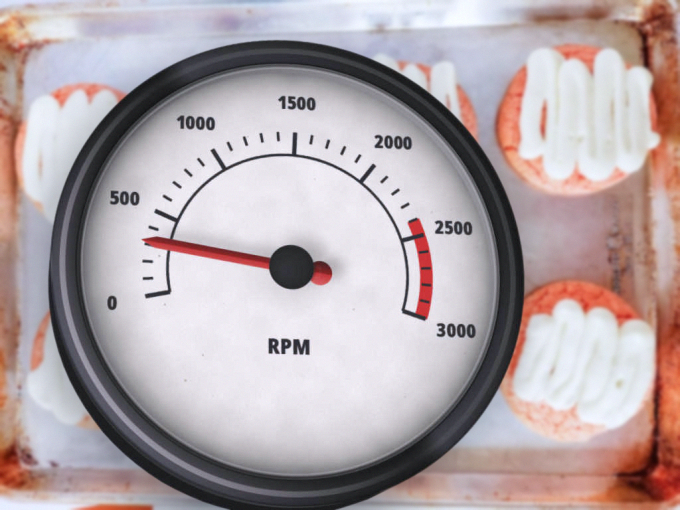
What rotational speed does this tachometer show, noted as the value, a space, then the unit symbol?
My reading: 300 rpm
